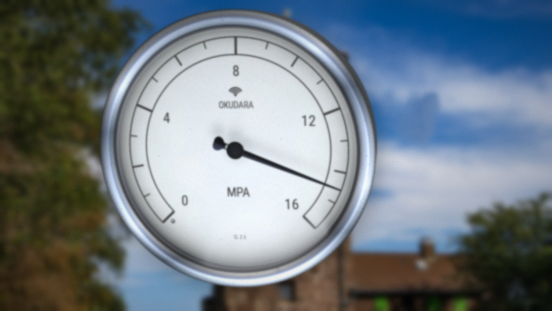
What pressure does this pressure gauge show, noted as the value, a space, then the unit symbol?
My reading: 14.5 MPa
